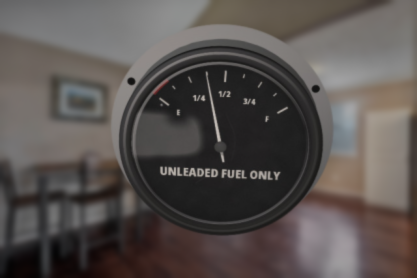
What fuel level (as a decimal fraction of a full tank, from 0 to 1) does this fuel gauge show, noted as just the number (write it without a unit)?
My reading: 0.375
